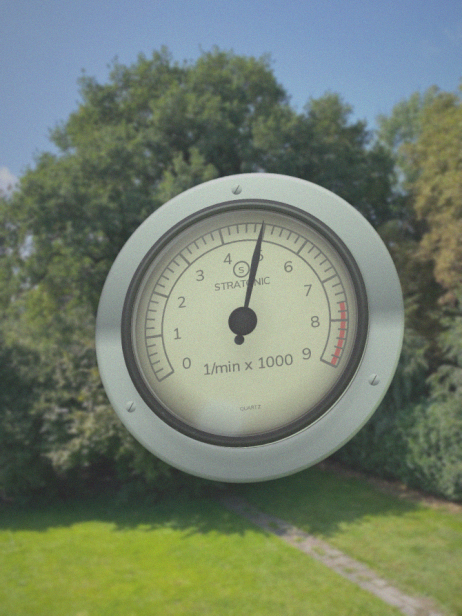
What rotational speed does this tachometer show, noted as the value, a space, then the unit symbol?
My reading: 5000 rpm
